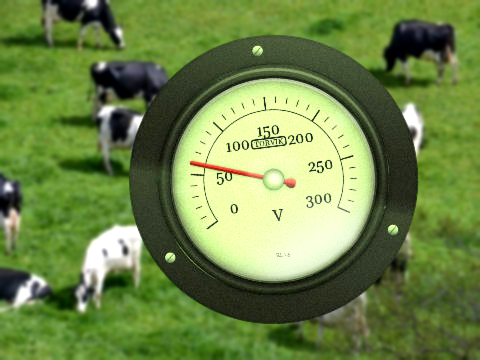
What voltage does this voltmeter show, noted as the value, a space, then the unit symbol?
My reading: 60 V
